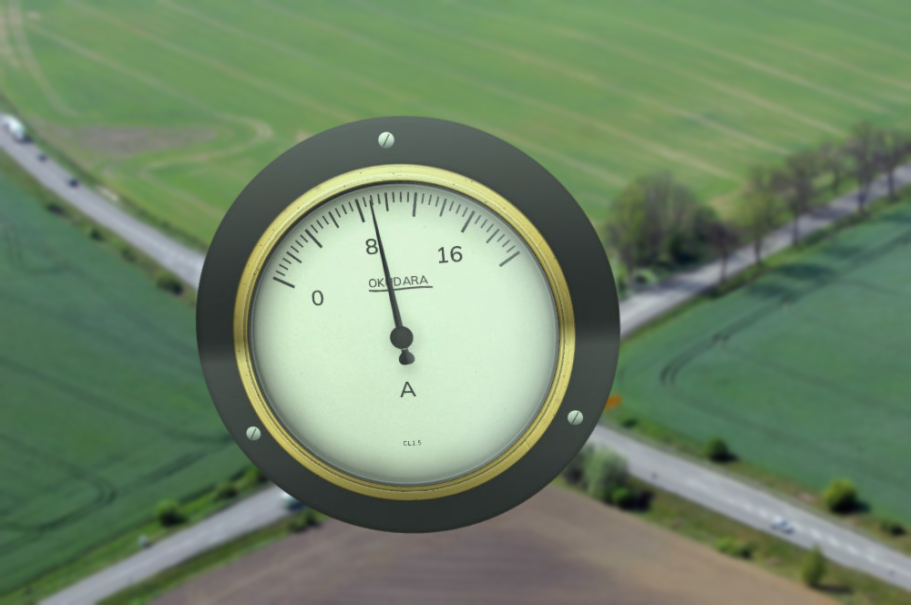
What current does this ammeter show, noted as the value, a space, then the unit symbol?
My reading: 9 A
